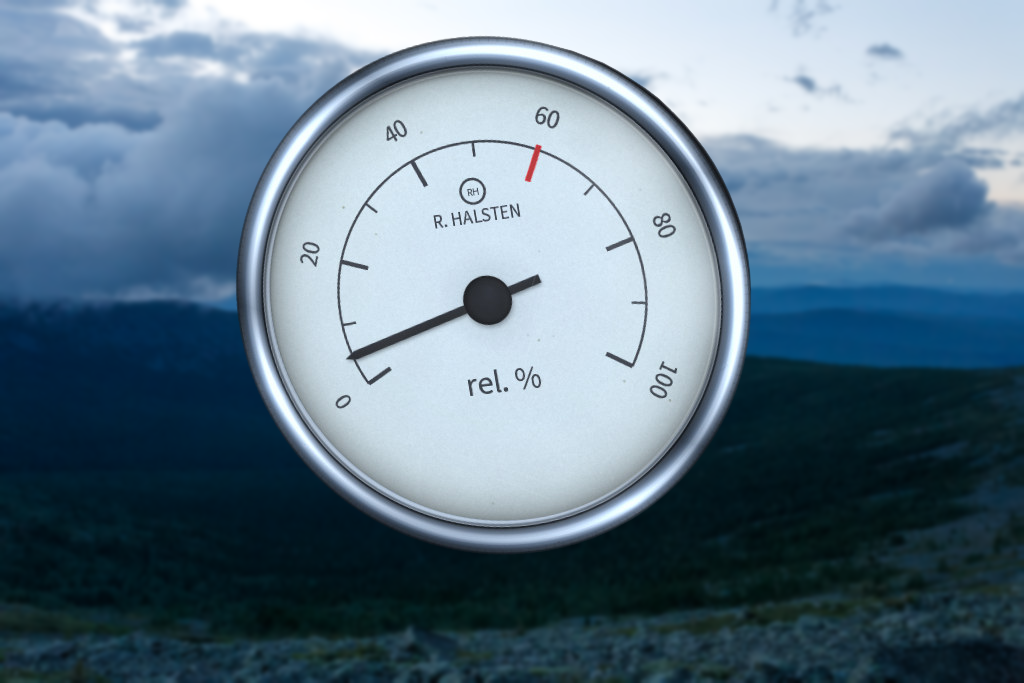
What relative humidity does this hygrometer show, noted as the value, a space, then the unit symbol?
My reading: 5 %
